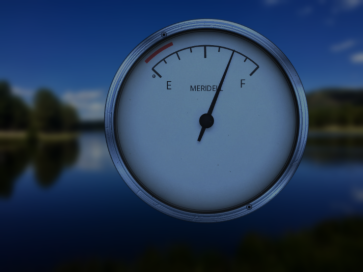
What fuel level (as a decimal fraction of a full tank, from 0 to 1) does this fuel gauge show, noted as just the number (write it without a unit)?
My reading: 0.75
